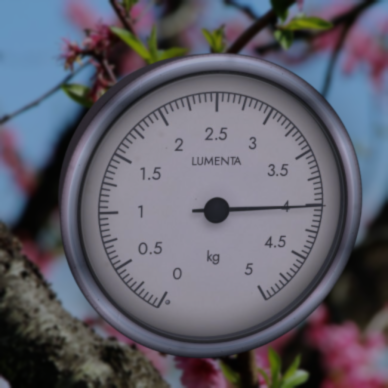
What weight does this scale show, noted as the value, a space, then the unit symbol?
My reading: 4 kg
